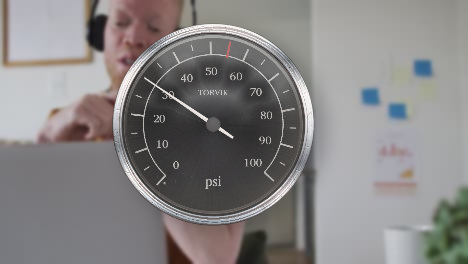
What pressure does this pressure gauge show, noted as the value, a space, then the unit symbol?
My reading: 30 psi
